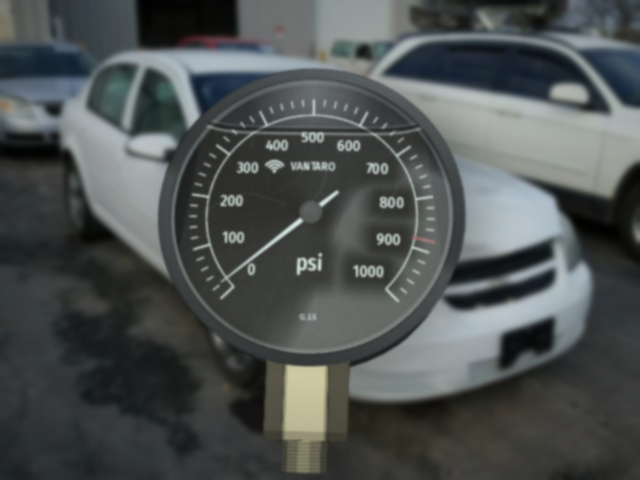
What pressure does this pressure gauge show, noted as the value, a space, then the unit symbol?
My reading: 20 psi
